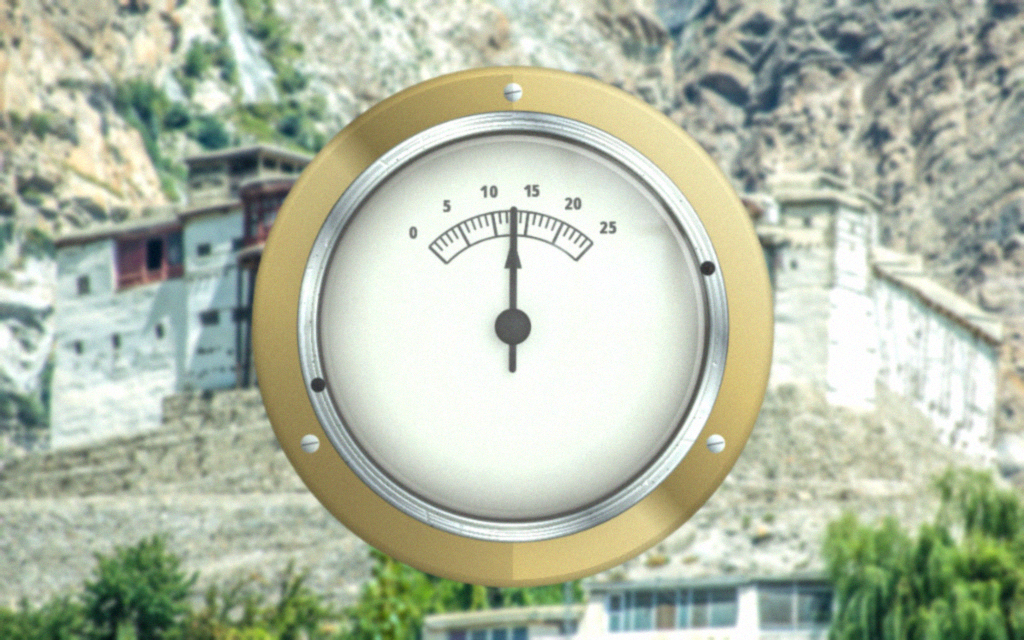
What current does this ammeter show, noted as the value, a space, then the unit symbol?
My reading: 13 A
